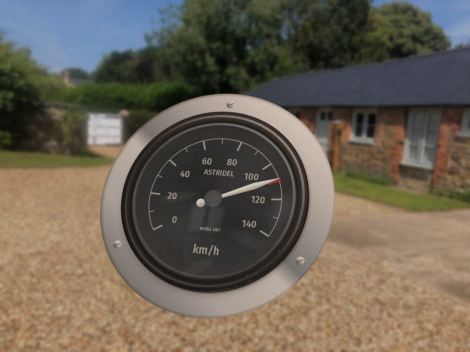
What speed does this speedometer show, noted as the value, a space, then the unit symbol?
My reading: 110 km/h
